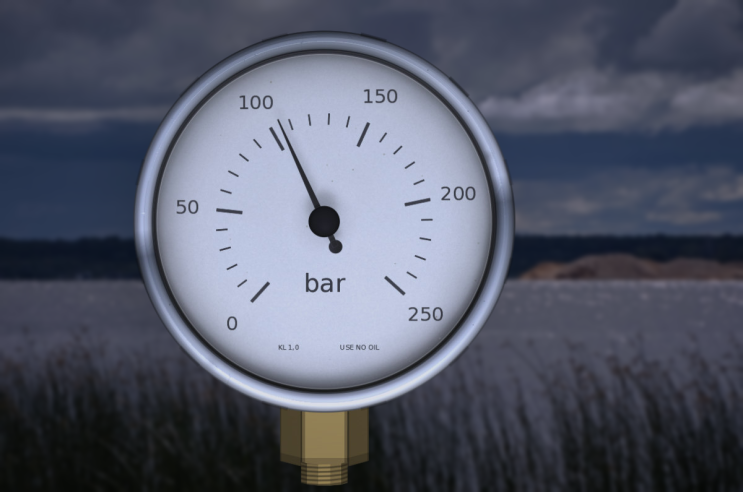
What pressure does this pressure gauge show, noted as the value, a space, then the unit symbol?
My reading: 105 bar
